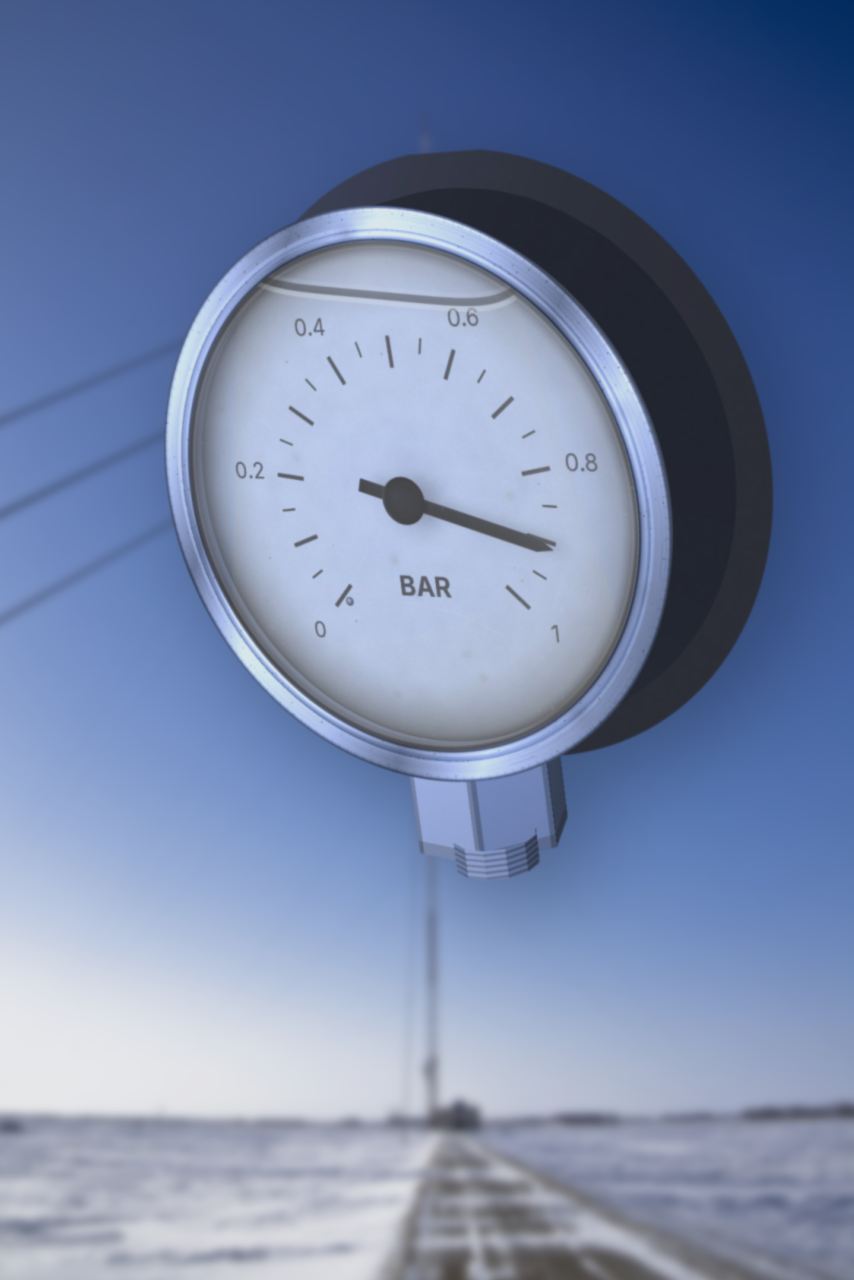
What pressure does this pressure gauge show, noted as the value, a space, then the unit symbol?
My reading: 0.9 bar
